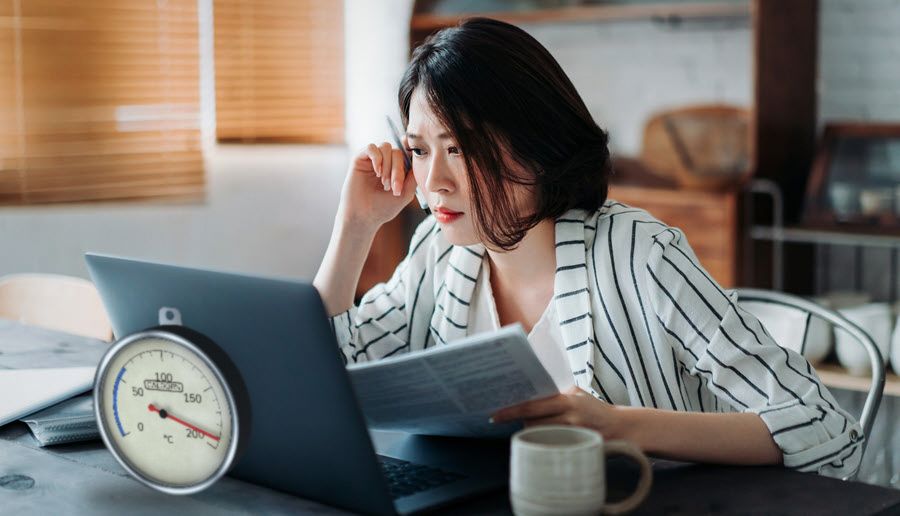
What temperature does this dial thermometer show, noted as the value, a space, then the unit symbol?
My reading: 190 °C
